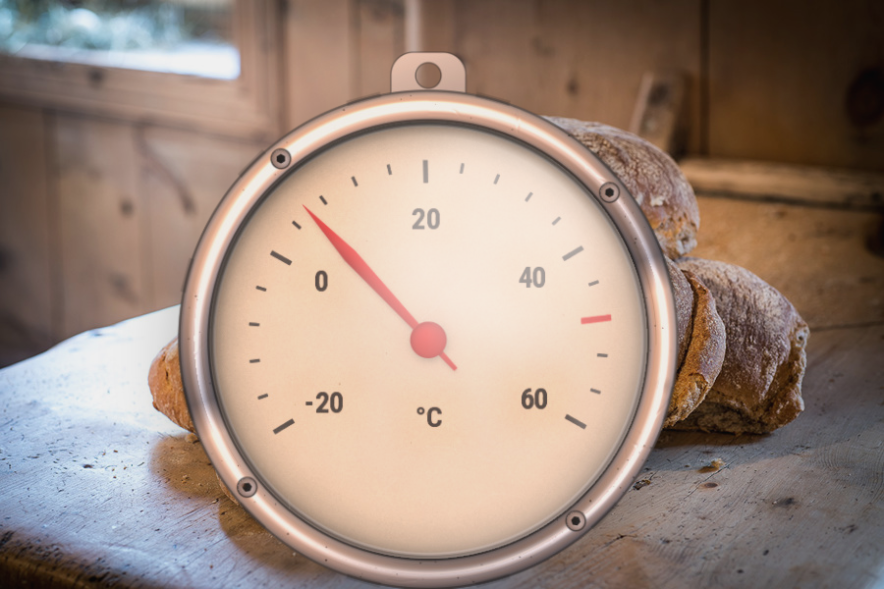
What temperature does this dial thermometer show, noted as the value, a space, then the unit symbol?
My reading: 6 °C
